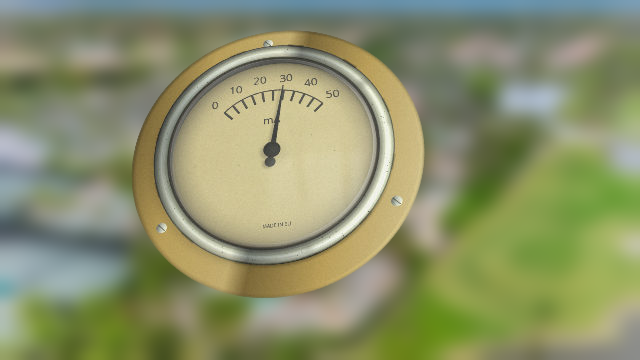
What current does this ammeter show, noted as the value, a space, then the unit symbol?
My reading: 30 mA
